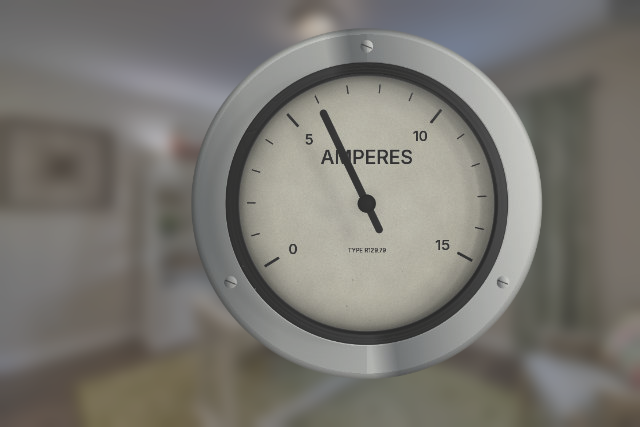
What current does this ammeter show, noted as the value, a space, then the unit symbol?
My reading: 6 A
